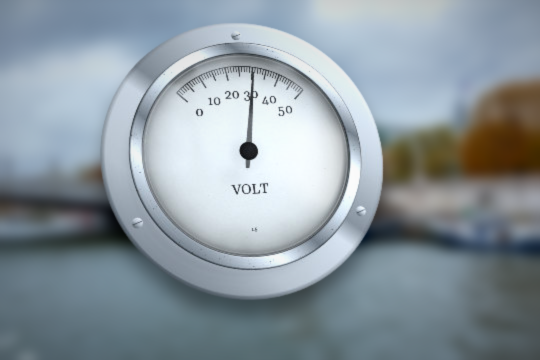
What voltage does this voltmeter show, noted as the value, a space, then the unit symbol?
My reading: 30 V
